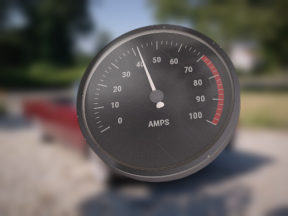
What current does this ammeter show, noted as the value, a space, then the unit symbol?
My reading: 42 A
